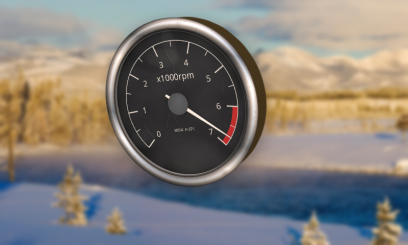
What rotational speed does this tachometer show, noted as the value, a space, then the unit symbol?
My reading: 6750 rpm
